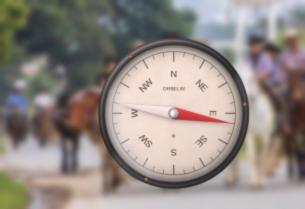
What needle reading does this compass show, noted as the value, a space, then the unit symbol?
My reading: 100 °
